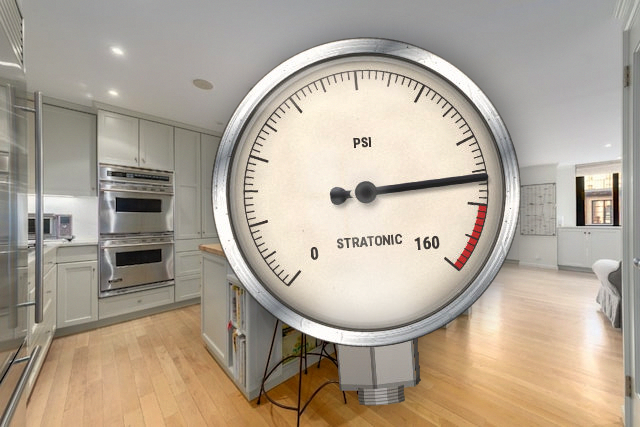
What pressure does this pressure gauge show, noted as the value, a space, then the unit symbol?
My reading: 132 psi
